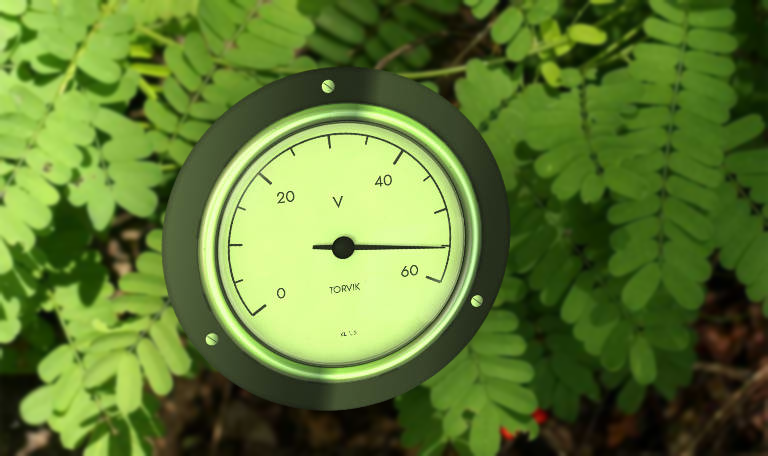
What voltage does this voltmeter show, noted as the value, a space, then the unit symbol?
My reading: 55 V
